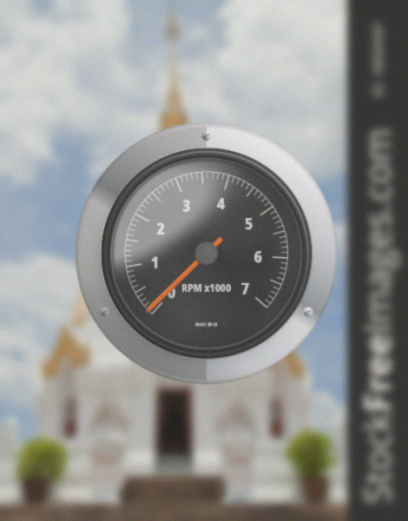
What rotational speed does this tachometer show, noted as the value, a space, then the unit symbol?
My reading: 100 rpm
